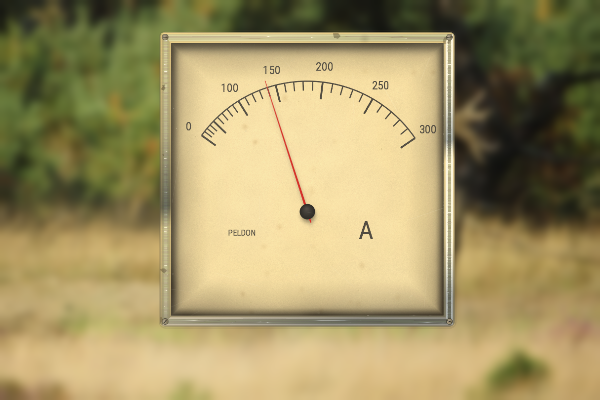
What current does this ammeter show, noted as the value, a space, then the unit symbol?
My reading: 140 A
